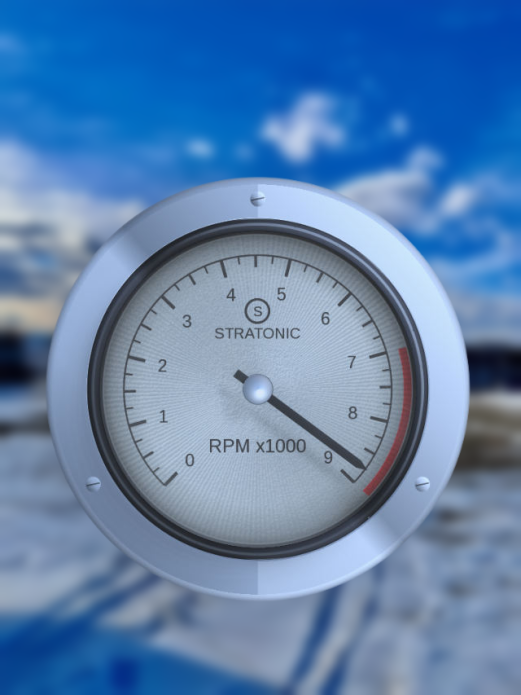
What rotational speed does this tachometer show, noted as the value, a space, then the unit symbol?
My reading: 8750 rpm
